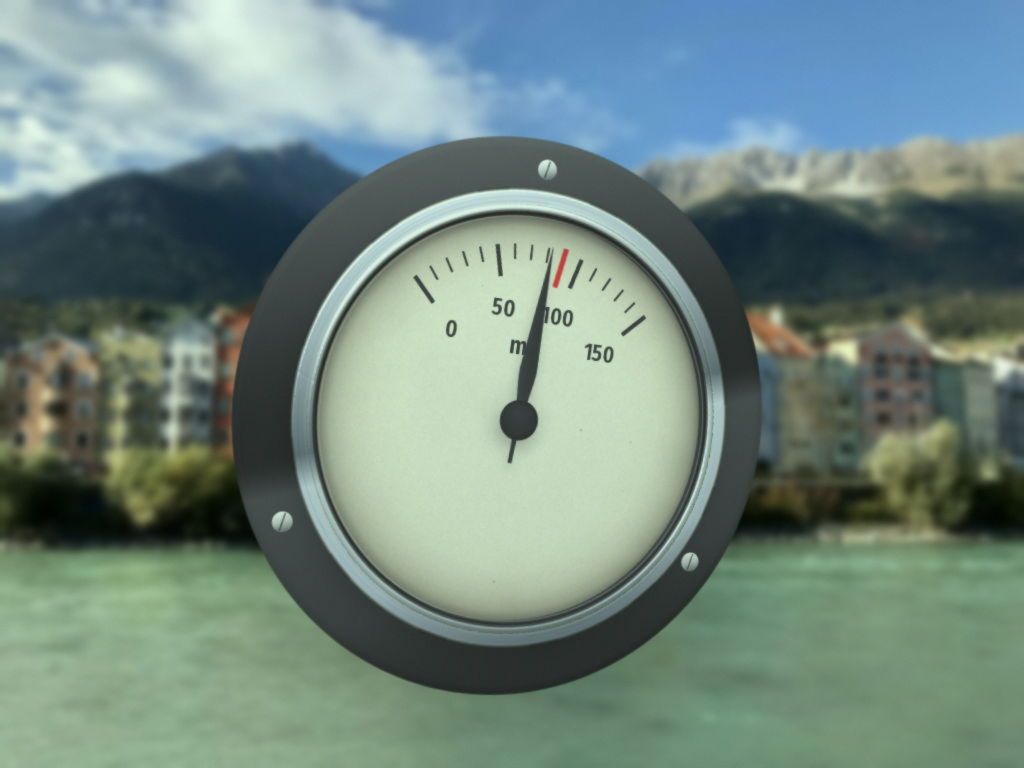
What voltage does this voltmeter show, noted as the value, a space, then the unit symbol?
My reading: 80 mV
